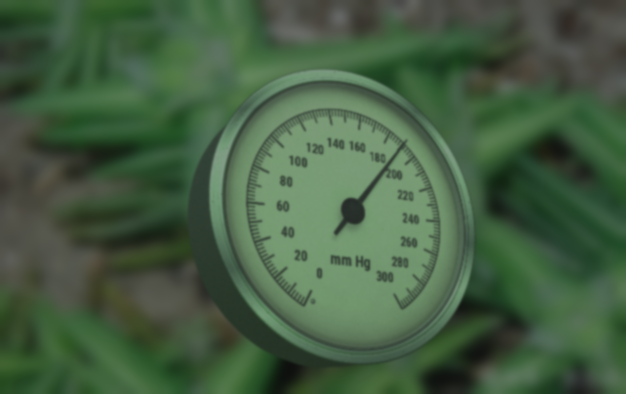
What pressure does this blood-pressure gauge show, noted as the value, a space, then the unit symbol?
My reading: 190 mmHg
